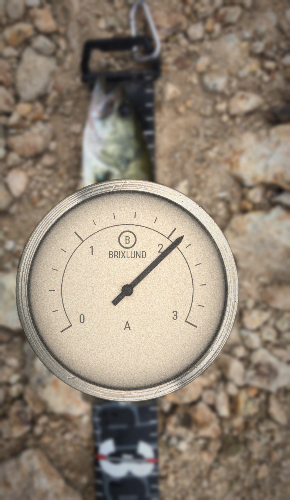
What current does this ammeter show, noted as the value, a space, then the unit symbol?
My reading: 2.1 A
